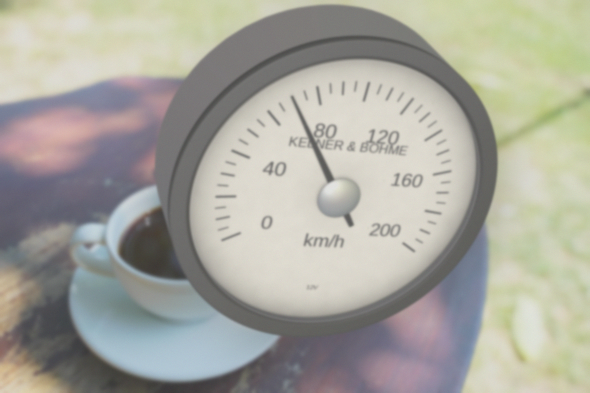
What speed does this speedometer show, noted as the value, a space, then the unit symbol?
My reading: 70 km/h
